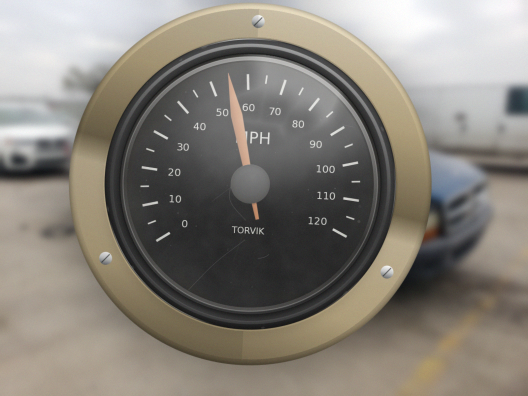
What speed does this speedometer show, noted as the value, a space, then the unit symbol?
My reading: 55 mph
